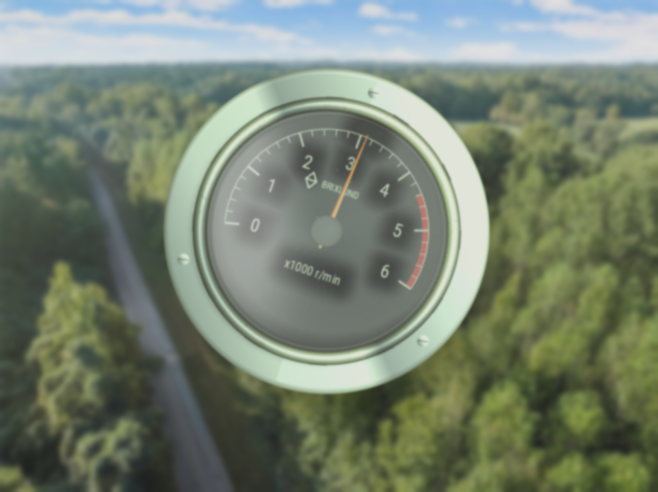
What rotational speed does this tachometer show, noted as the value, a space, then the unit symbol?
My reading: 3100 rpm
